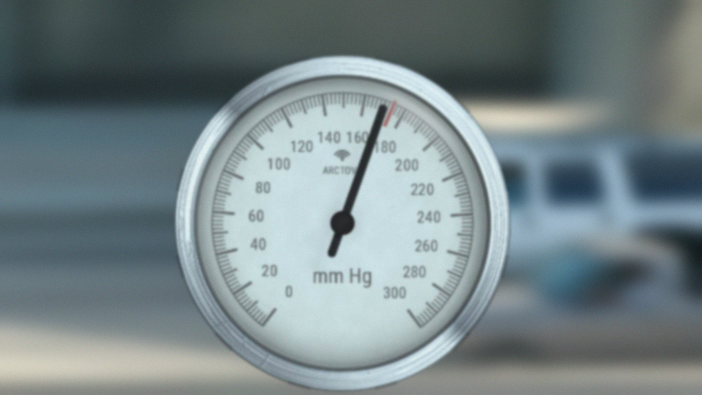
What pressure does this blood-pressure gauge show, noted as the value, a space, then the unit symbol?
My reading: 170 mmHg
